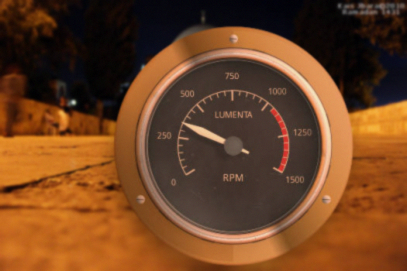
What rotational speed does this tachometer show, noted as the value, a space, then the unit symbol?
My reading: 350 rpm
